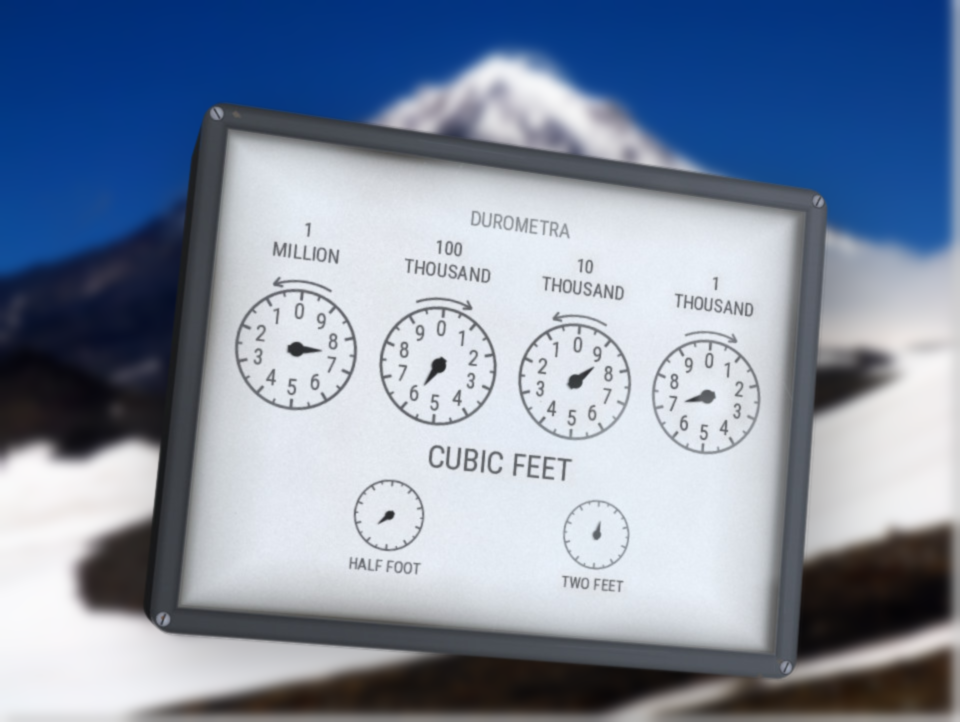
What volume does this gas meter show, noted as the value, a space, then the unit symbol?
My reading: 758700 ft³
